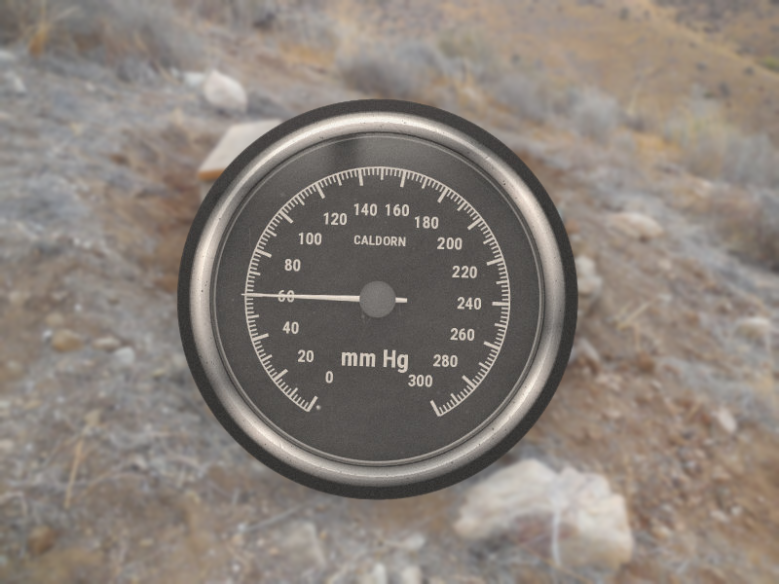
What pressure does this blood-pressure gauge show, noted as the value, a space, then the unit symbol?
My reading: 60 mmHg
